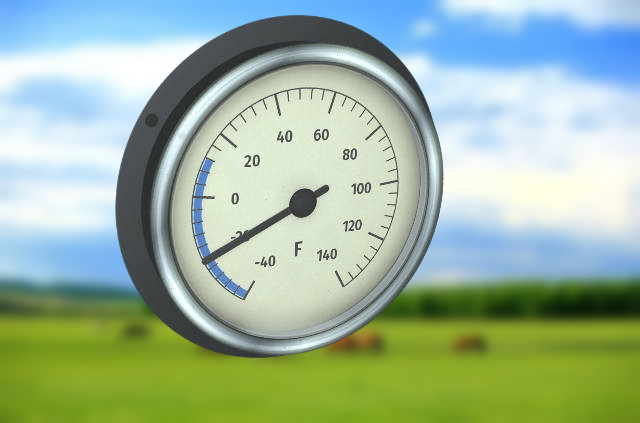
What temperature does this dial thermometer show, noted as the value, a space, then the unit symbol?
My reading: -20 °F
